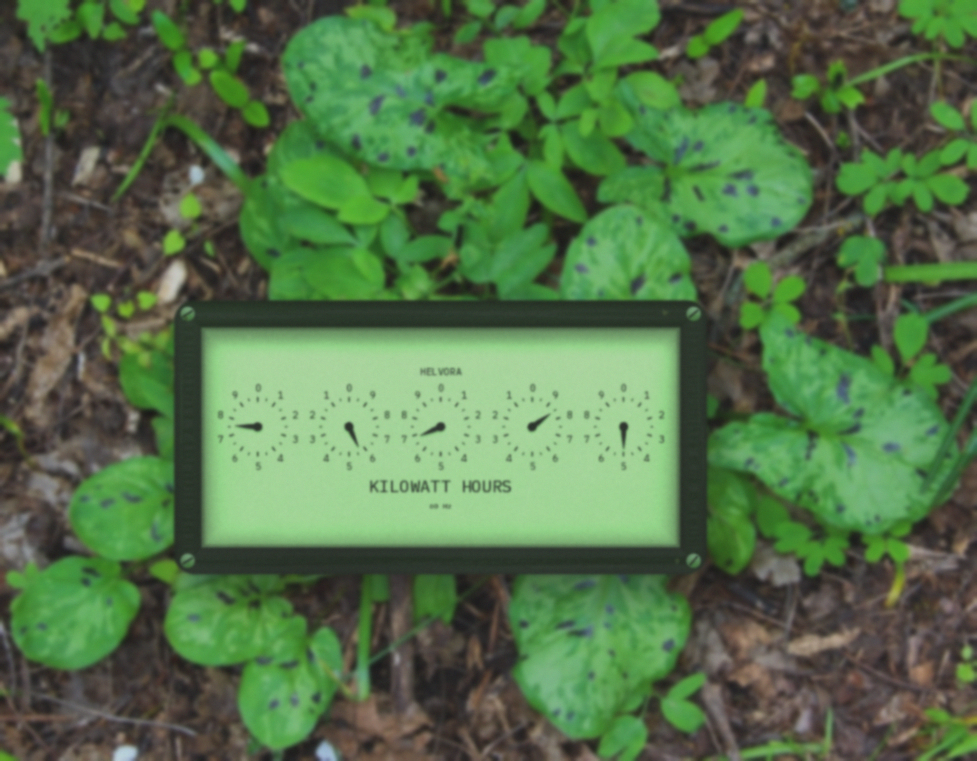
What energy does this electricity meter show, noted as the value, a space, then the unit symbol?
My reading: 75685 kWh
